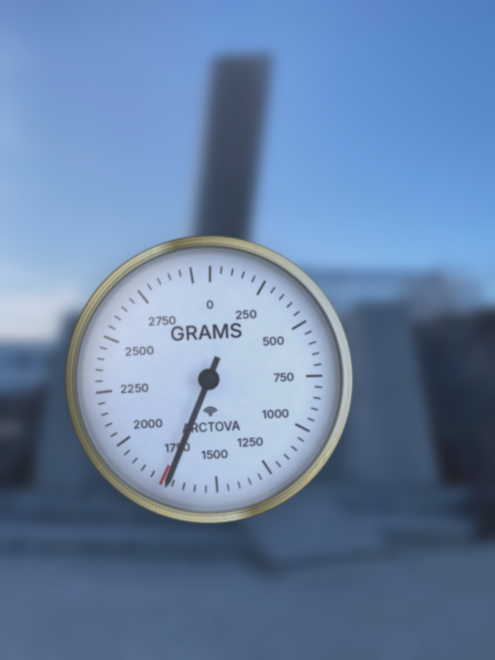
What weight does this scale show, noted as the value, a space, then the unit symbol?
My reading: 1725 g
